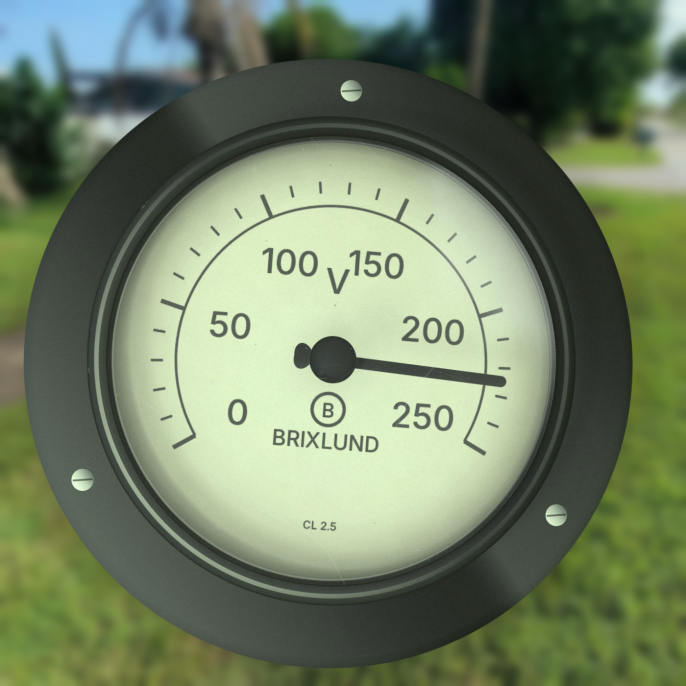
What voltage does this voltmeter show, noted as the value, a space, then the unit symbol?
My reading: 225 V
